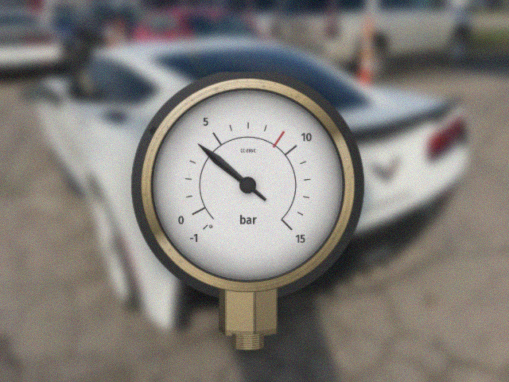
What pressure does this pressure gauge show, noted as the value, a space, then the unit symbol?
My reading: 4 bar
